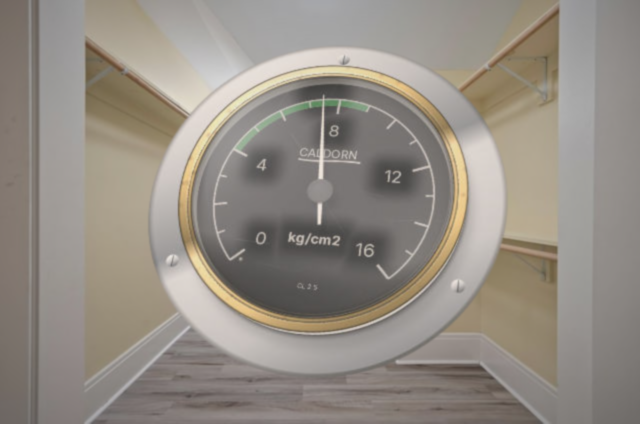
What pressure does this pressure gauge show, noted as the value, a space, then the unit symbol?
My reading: 7.5 kg/cm²
